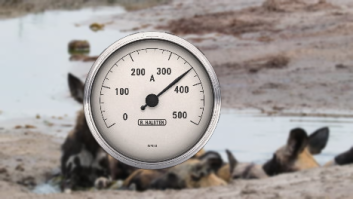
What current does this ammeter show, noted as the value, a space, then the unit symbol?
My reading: 360 A
